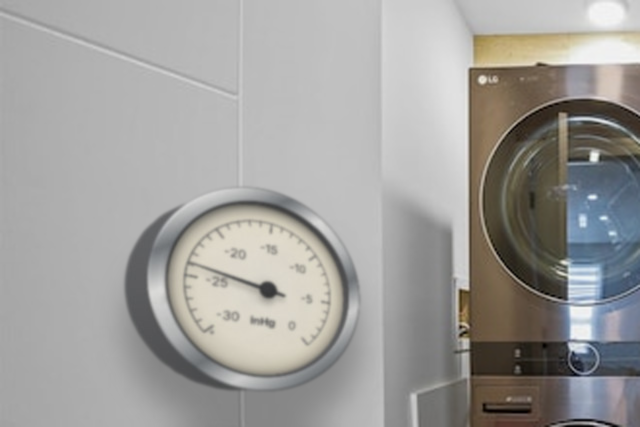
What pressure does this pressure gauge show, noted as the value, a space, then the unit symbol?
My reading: -24 inHg
